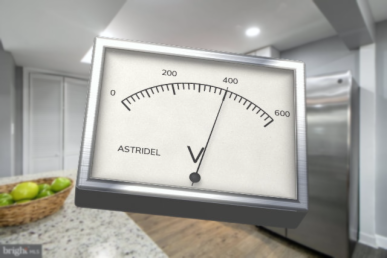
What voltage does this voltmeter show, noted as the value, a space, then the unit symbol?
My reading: 400 V
